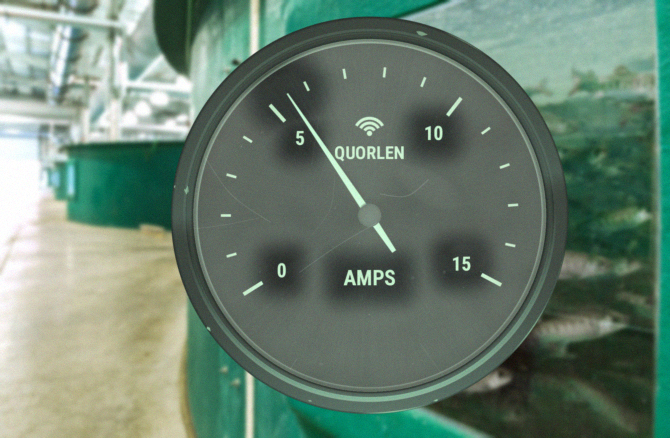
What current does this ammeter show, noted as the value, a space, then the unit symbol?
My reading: 5.5 A
